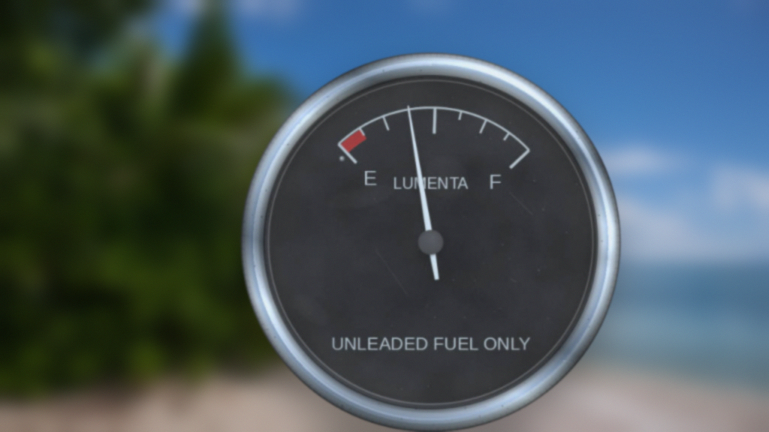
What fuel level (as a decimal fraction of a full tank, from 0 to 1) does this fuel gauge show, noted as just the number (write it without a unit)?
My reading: 0.375
